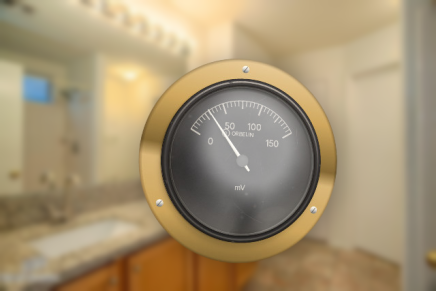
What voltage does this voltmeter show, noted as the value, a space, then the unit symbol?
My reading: 30 mV
